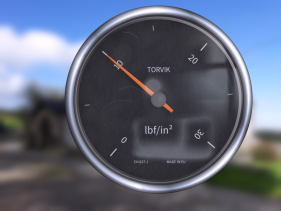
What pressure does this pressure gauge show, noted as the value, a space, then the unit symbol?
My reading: 10 psi
